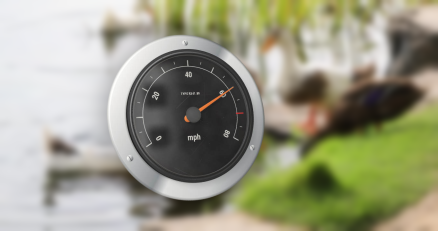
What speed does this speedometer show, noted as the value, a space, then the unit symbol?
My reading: 60 mph
